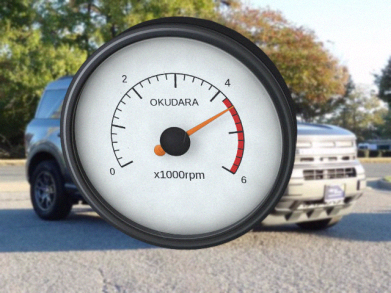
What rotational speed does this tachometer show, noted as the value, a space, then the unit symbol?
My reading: 4400 rpm
